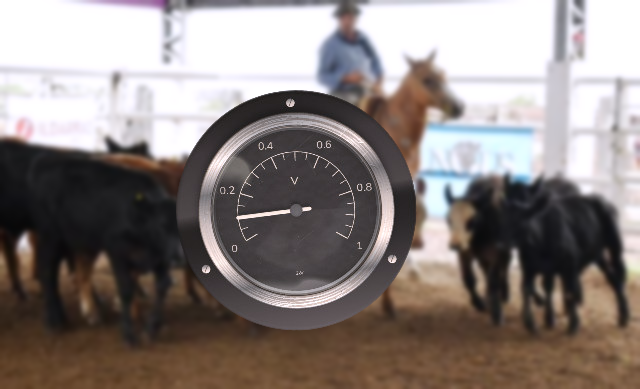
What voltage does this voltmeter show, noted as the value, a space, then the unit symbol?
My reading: 0.1 V
